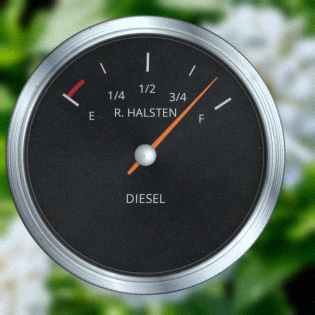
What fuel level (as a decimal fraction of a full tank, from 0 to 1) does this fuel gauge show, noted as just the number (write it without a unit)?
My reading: 0.875
